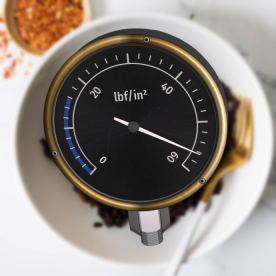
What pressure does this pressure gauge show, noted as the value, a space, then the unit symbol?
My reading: 56 psi
